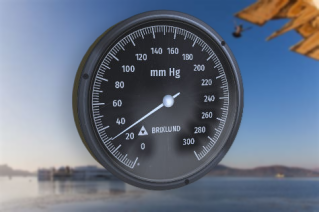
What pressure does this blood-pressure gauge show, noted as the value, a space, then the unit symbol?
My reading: 30 mmHg
